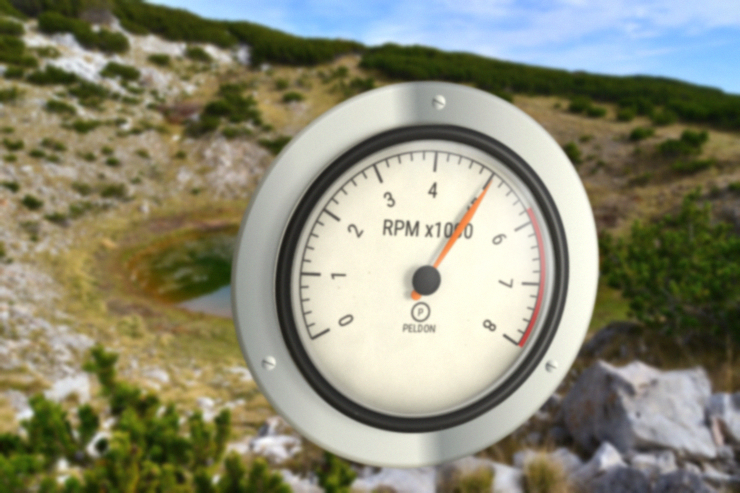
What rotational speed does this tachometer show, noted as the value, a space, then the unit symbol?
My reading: 5000 rpm
